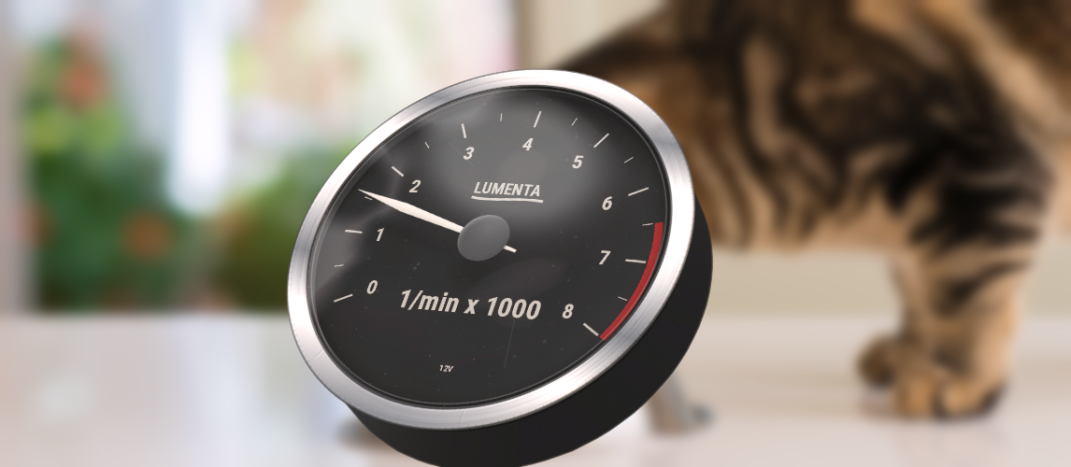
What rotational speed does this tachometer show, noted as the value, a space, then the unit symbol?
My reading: 1500 rpm
